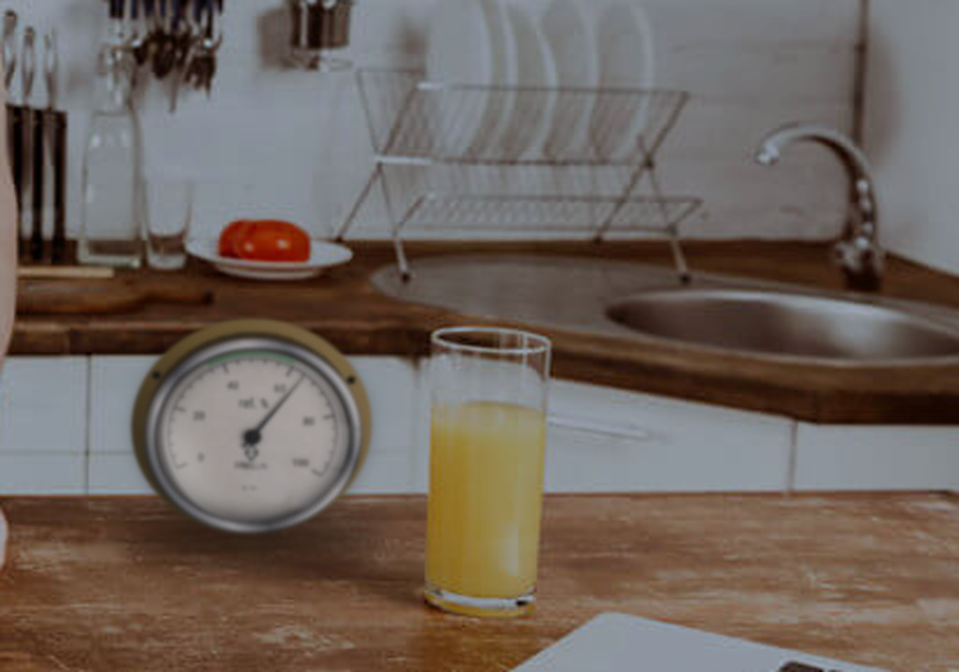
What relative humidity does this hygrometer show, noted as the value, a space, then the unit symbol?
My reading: 64 %
